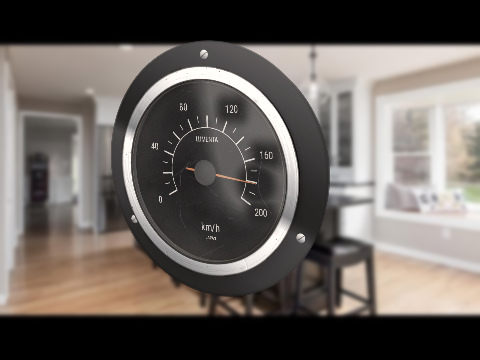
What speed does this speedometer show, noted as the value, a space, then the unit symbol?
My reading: 180 km/h
